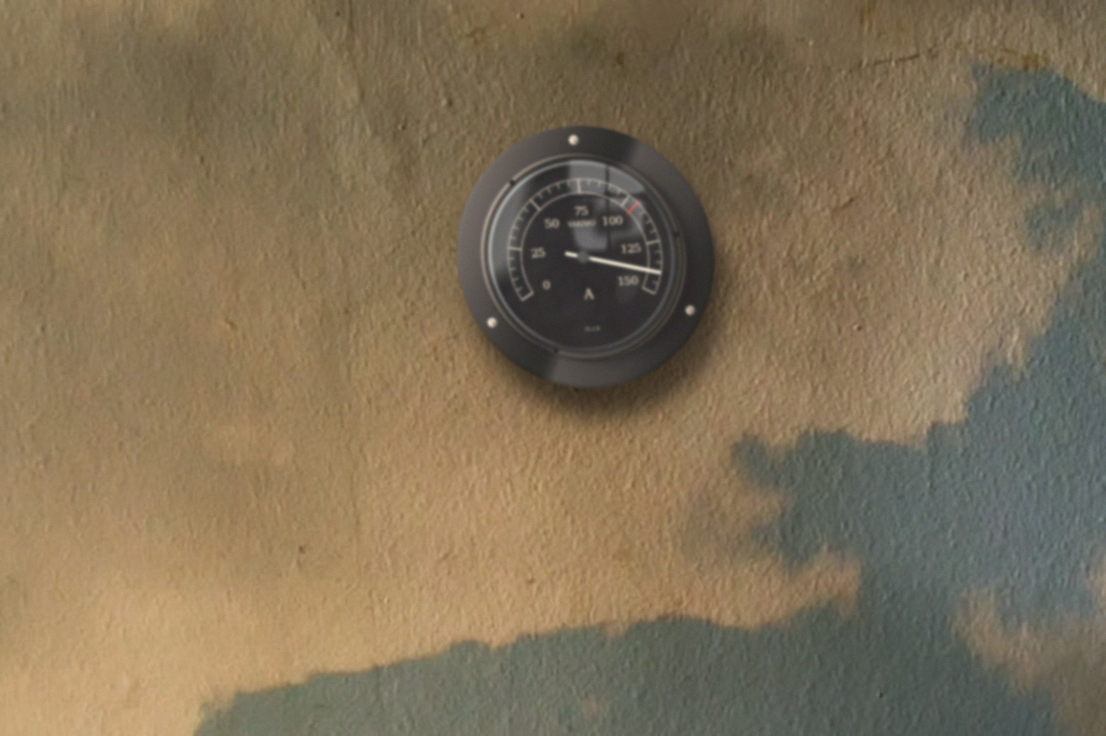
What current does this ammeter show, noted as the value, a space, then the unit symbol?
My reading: 140 A
